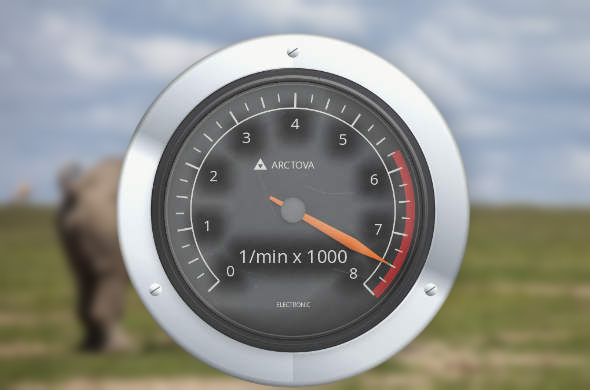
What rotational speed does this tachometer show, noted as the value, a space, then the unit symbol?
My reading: 7500 rpm
